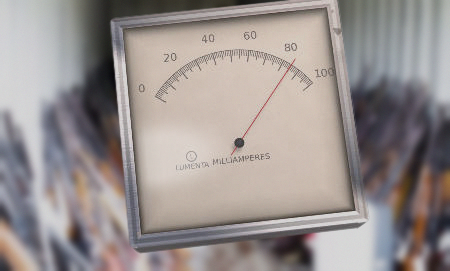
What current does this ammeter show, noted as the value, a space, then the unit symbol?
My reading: 85 mA
